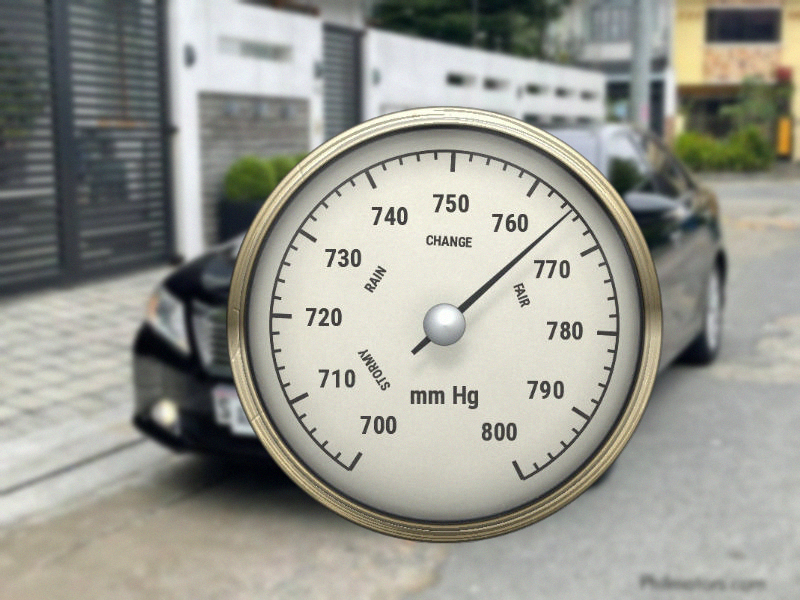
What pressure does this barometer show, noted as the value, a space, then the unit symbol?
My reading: 765 mmHg
